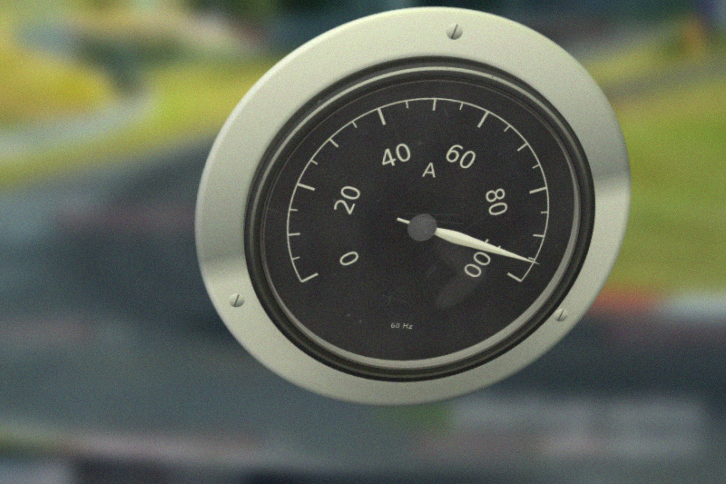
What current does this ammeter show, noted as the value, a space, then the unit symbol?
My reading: 95 A
